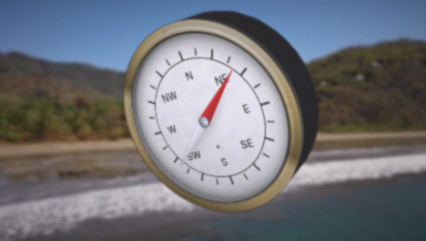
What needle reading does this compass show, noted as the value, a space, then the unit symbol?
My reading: 52.5 °
